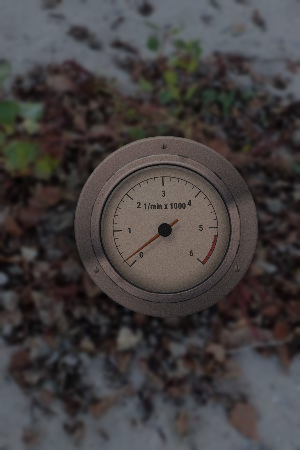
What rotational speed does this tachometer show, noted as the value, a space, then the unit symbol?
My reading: 200 rpm
